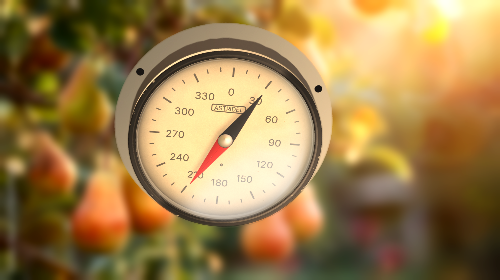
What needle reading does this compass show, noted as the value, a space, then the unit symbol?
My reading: 210 °
